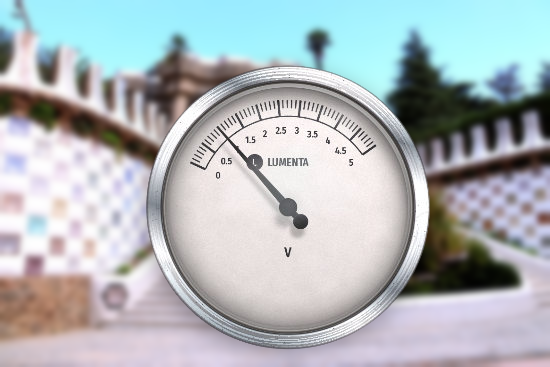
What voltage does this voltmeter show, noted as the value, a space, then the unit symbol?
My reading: 1 V
